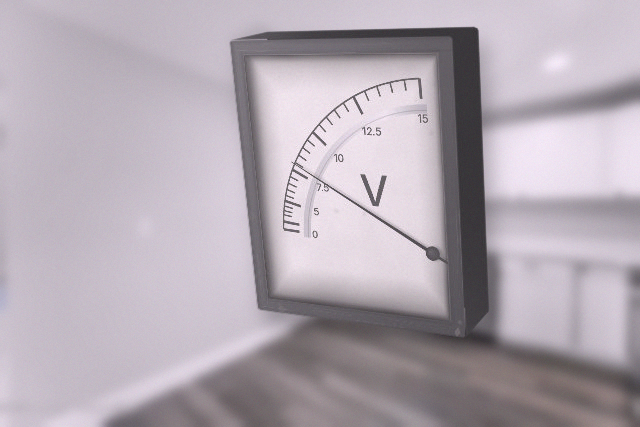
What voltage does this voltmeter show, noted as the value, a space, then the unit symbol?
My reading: 8 V
